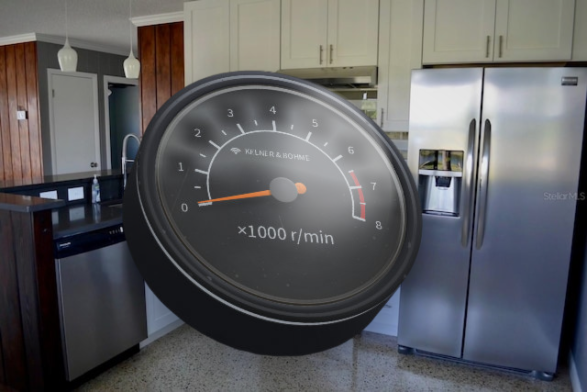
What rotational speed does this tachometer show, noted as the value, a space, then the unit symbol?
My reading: 0 rpm
